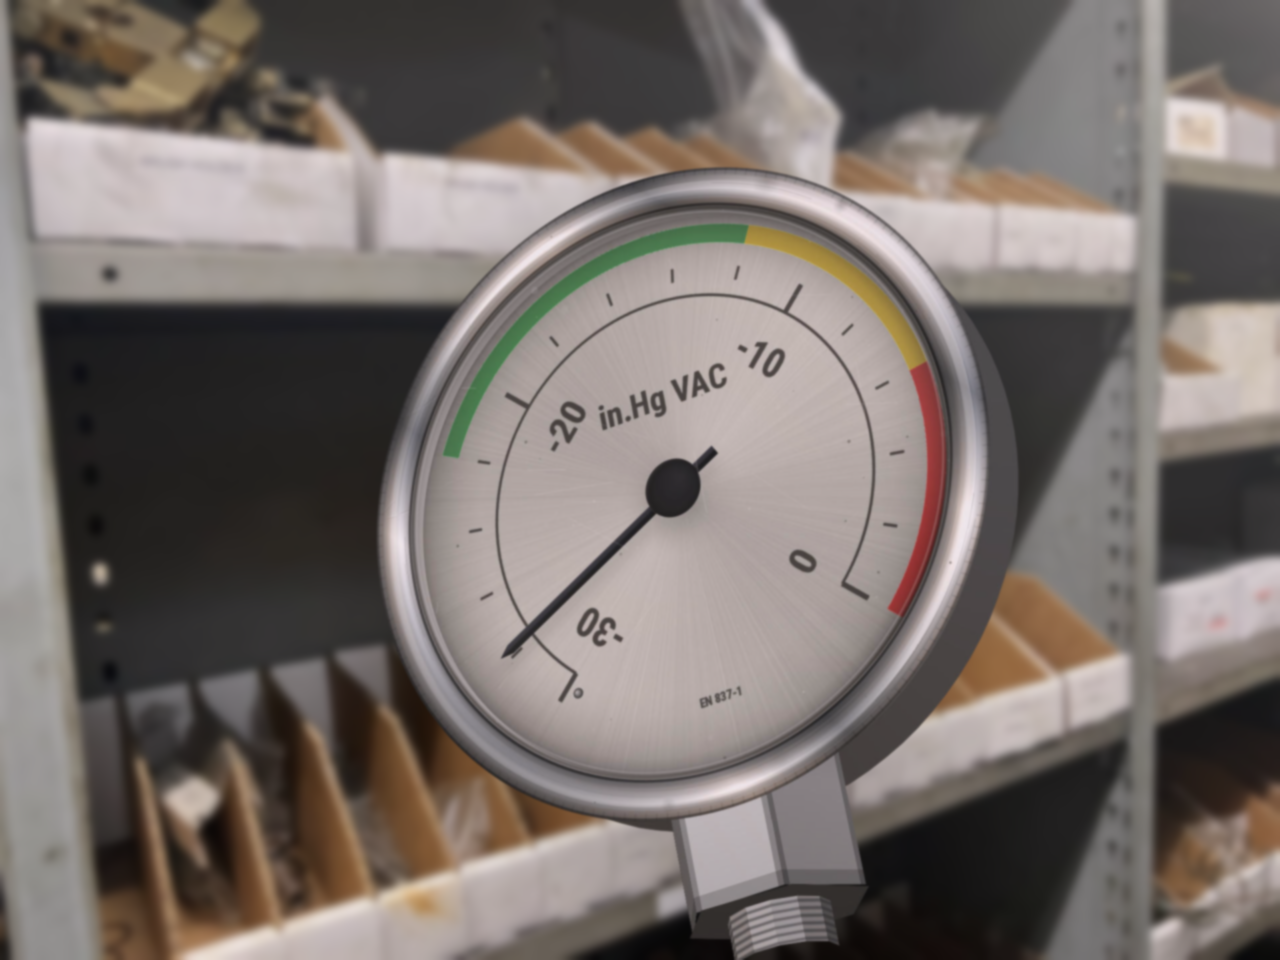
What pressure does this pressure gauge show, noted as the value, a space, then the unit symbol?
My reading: -28 inHg
